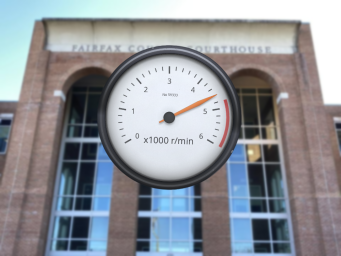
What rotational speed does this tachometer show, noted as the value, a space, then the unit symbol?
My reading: 4600 rpm
